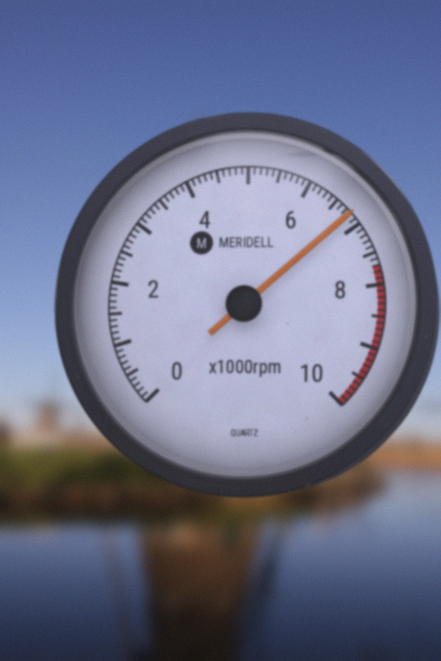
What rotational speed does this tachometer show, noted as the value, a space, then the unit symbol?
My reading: 6800 rpm
